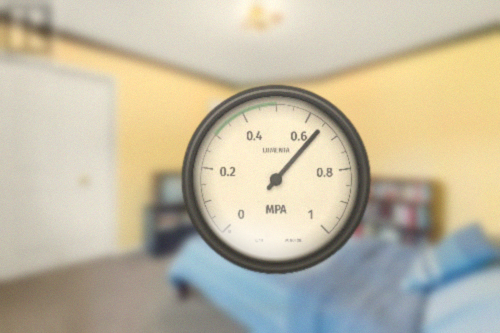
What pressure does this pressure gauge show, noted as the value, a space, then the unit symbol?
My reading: 0.65 MPa
